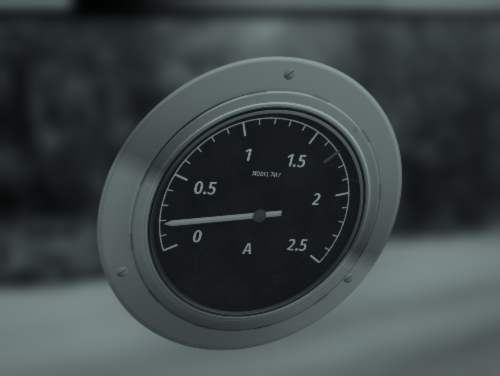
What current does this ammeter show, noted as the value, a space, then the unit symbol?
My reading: 0.2 A
